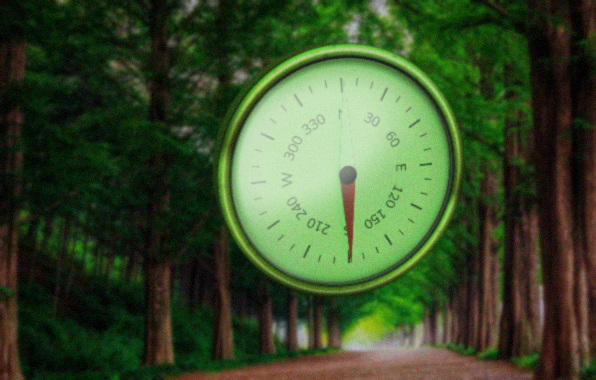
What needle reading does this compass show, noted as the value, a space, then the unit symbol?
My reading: 180 °
